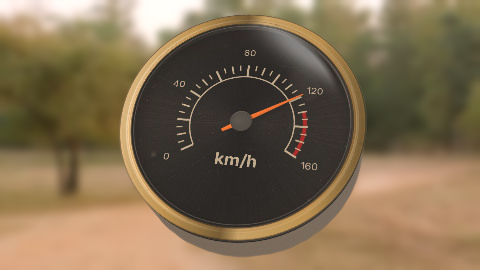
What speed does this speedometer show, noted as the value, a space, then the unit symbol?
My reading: 120 km/h
